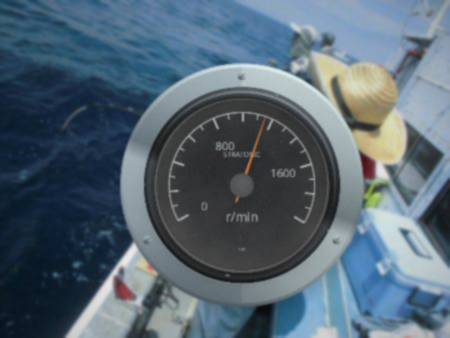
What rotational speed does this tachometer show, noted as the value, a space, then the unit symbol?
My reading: 1150 rpm
